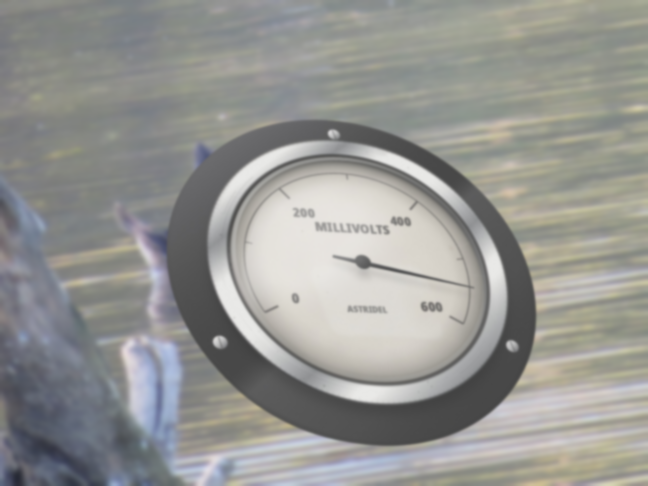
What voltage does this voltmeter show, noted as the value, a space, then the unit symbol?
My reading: 550 mV
